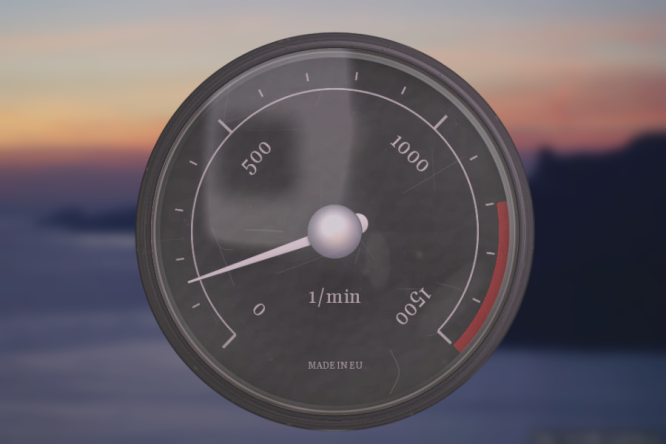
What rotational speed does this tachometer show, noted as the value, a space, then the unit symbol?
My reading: 150 rpm
